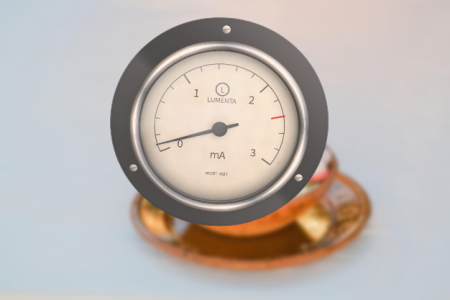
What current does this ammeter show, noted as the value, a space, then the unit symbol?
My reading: 0.1 mA
